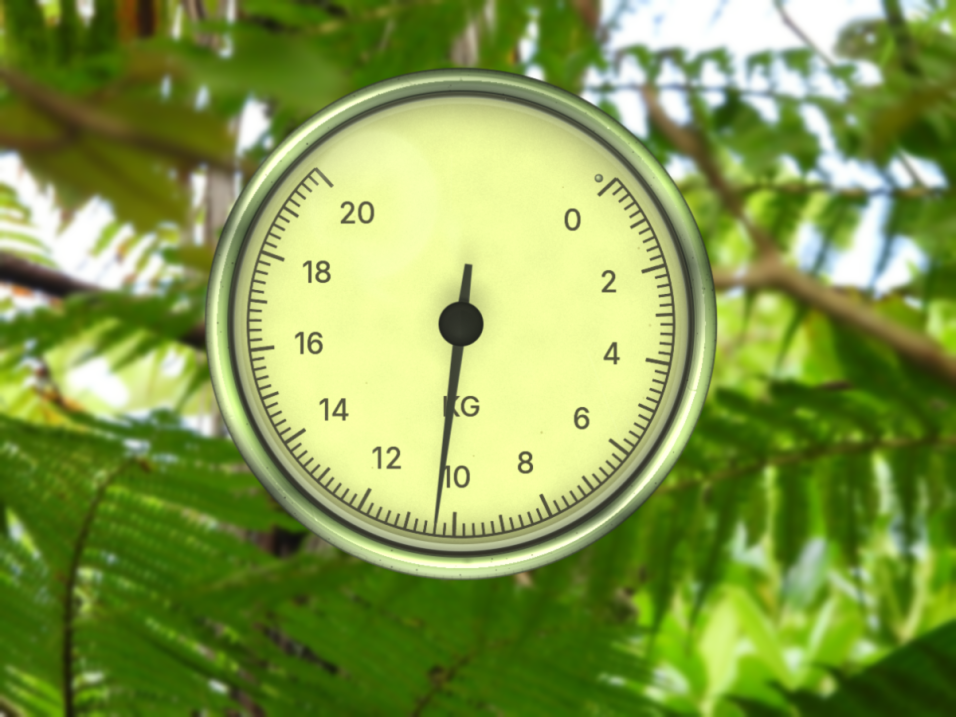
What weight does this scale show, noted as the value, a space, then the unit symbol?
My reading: 10.4 kg
